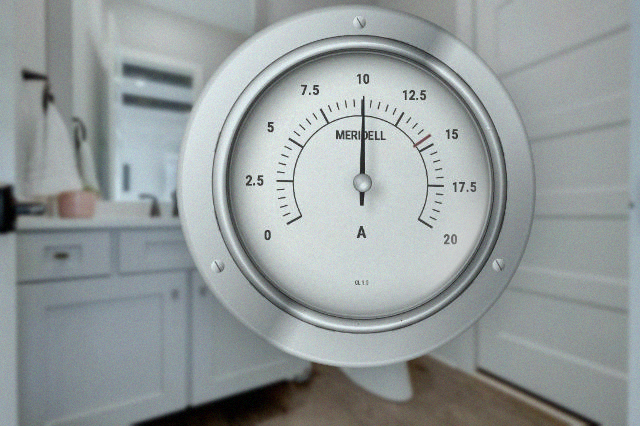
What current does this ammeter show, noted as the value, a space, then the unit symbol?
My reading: 10 A
